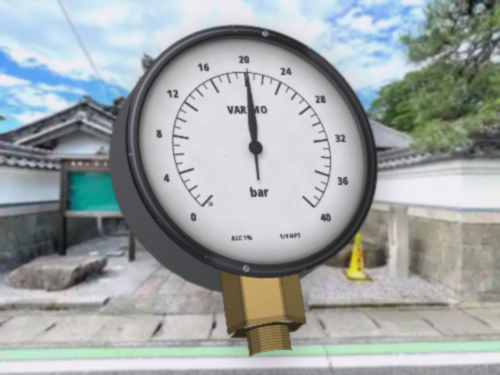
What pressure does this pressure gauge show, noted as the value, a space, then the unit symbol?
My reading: 20 bar
